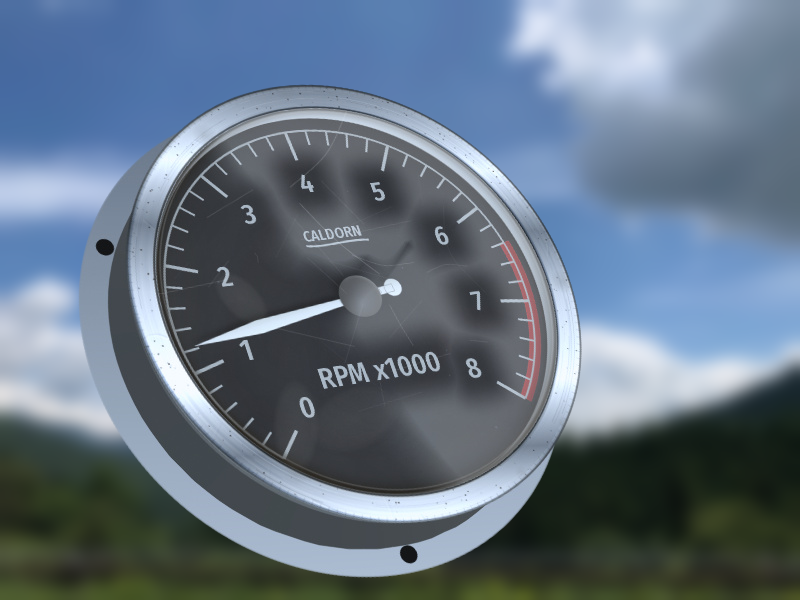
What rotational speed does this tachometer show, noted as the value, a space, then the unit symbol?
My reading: 1200 rpm
